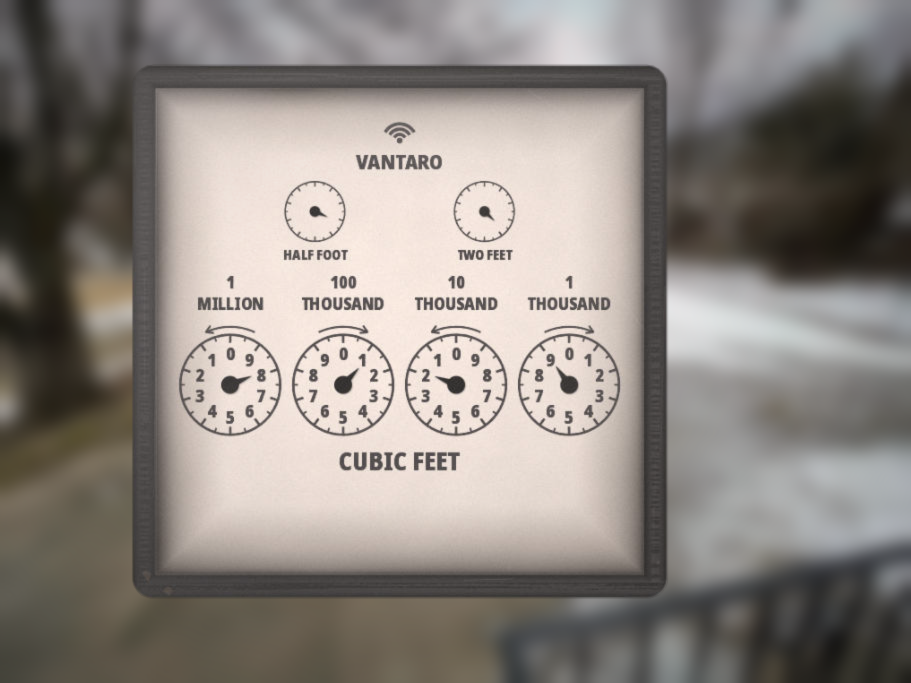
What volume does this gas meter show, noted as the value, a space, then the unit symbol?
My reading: 811900 ft³
